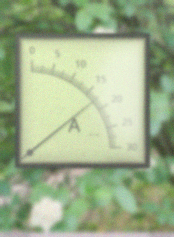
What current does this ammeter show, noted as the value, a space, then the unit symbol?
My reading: 17.5 A
